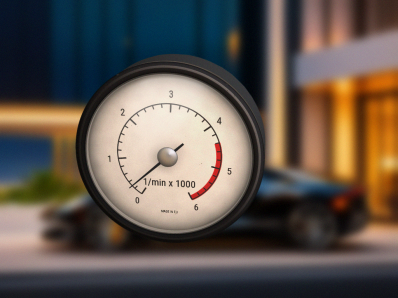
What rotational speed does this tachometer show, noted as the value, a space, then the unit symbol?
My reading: 300 rpm
